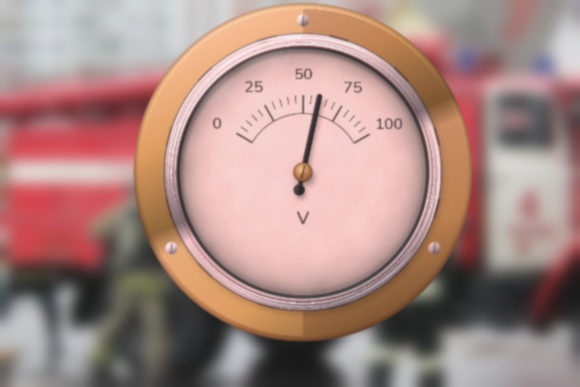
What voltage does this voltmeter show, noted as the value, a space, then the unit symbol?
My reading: 60 V
